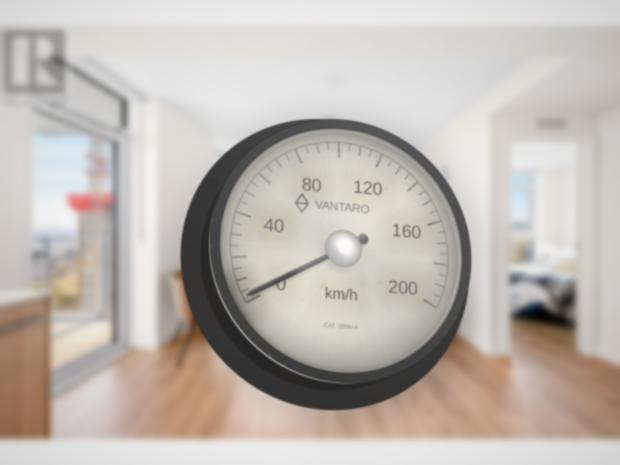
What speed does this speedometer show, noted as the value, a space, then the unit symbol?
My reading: 2.5 km/h
